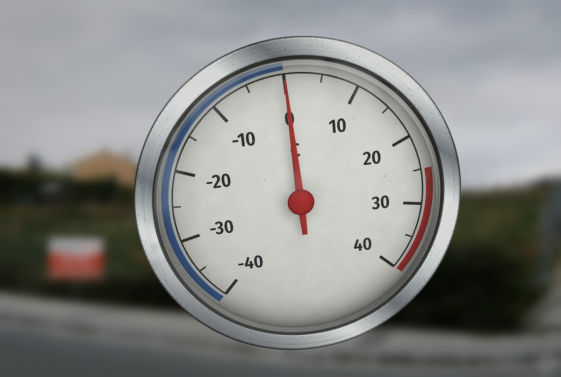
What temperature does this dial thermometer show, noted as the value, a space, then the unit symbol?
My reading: 0 °C
